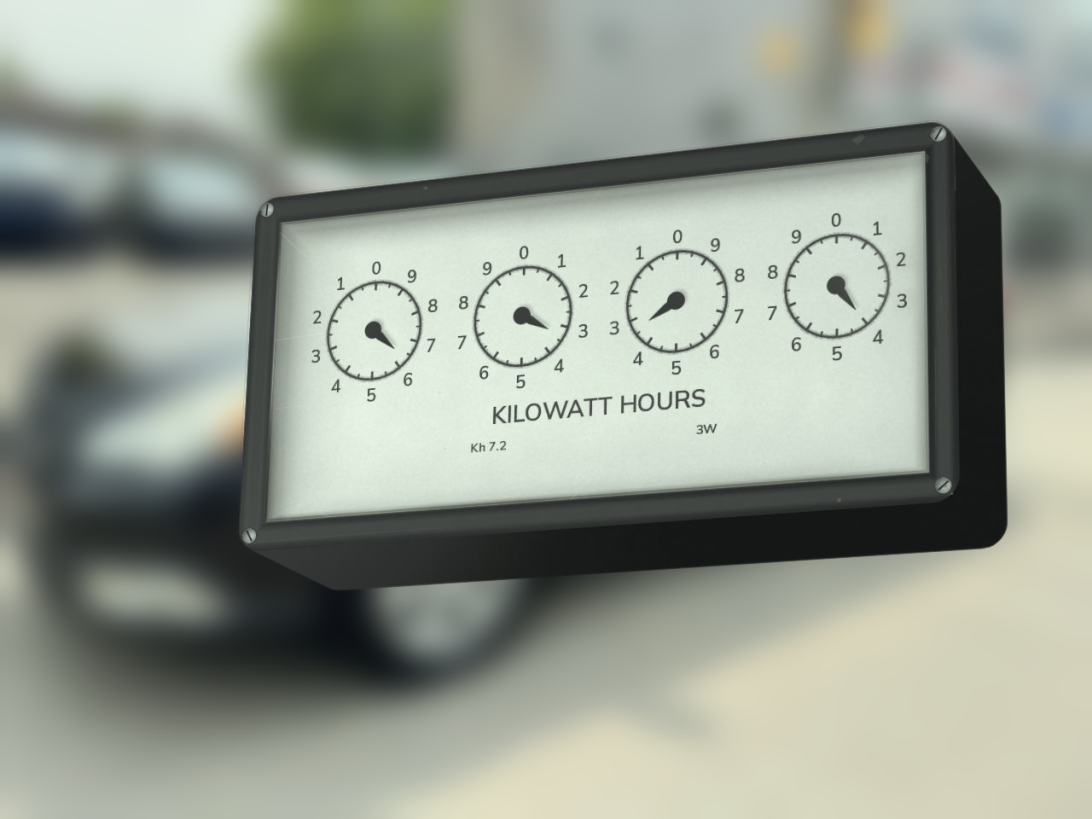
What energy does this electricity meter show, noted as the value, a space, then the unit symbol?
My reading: 6334 kWh
